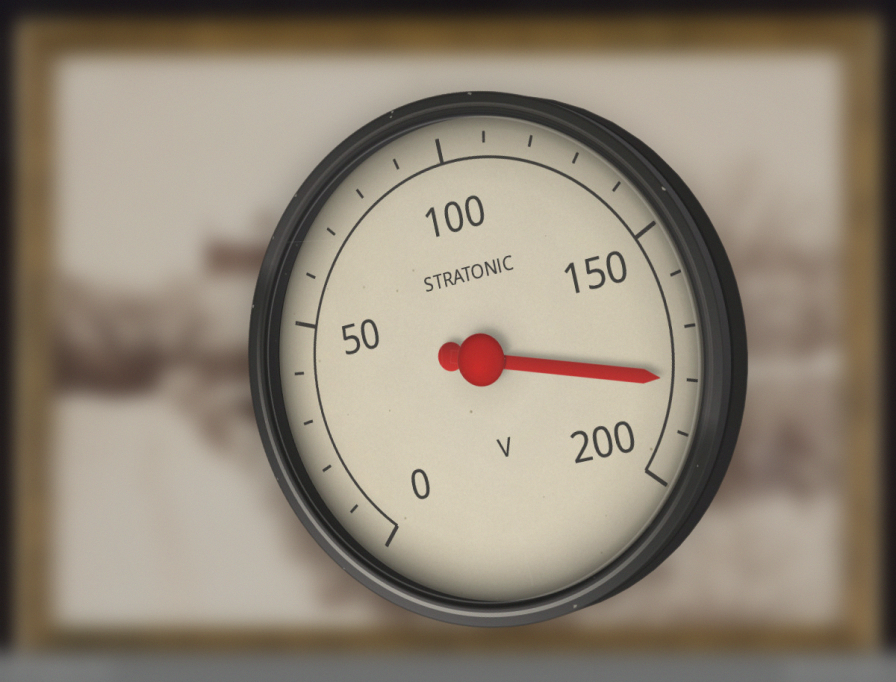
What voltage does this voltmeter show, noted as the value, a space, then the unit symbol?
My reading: 180 V
